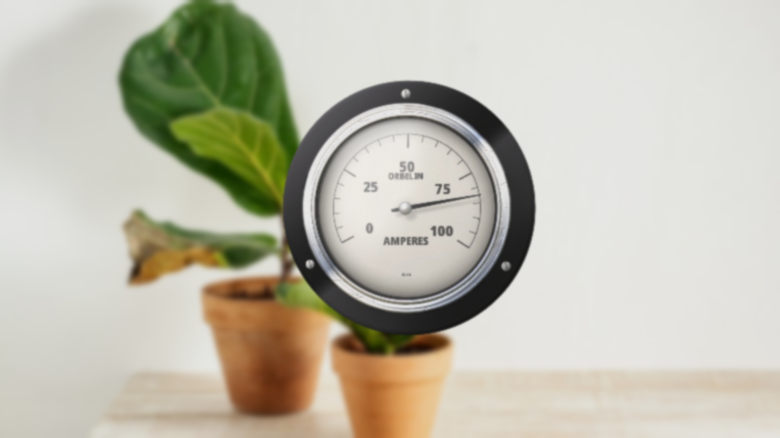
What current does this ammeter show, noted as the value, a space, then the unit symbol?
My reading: 82.5 A
